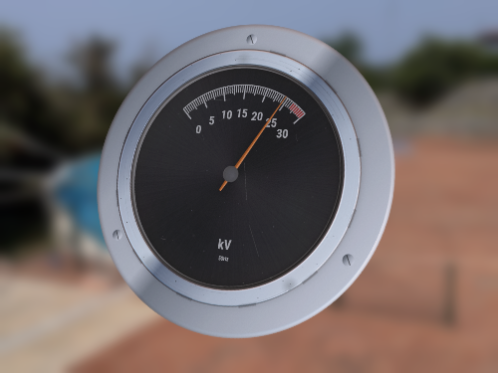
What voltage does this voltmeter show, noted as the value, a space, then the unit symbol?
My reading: 25 kV
